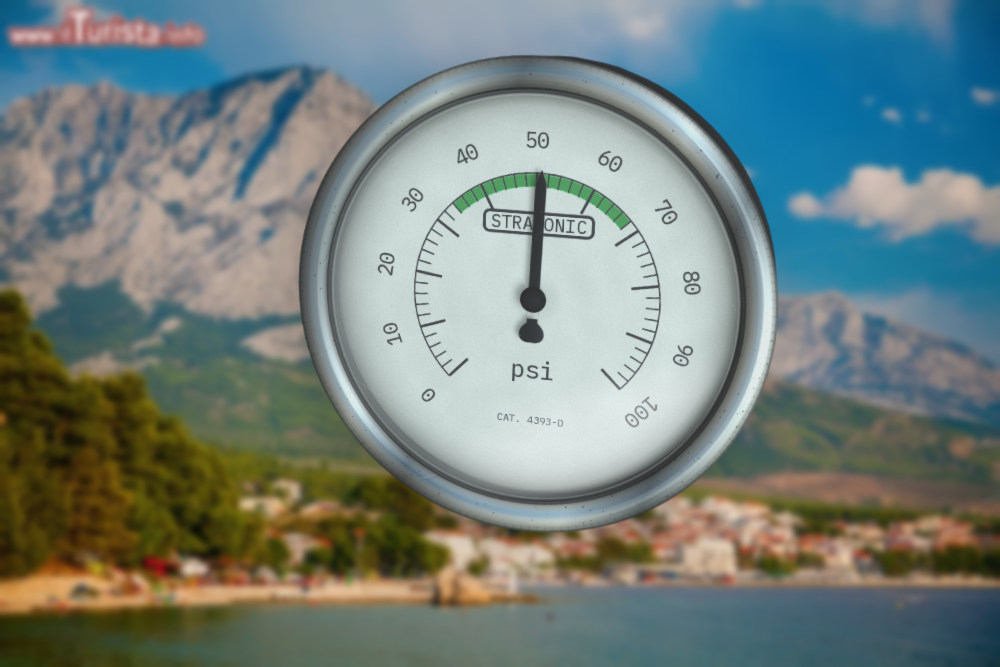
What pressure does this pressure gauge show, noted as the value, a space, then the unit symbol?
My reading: 51 psi
